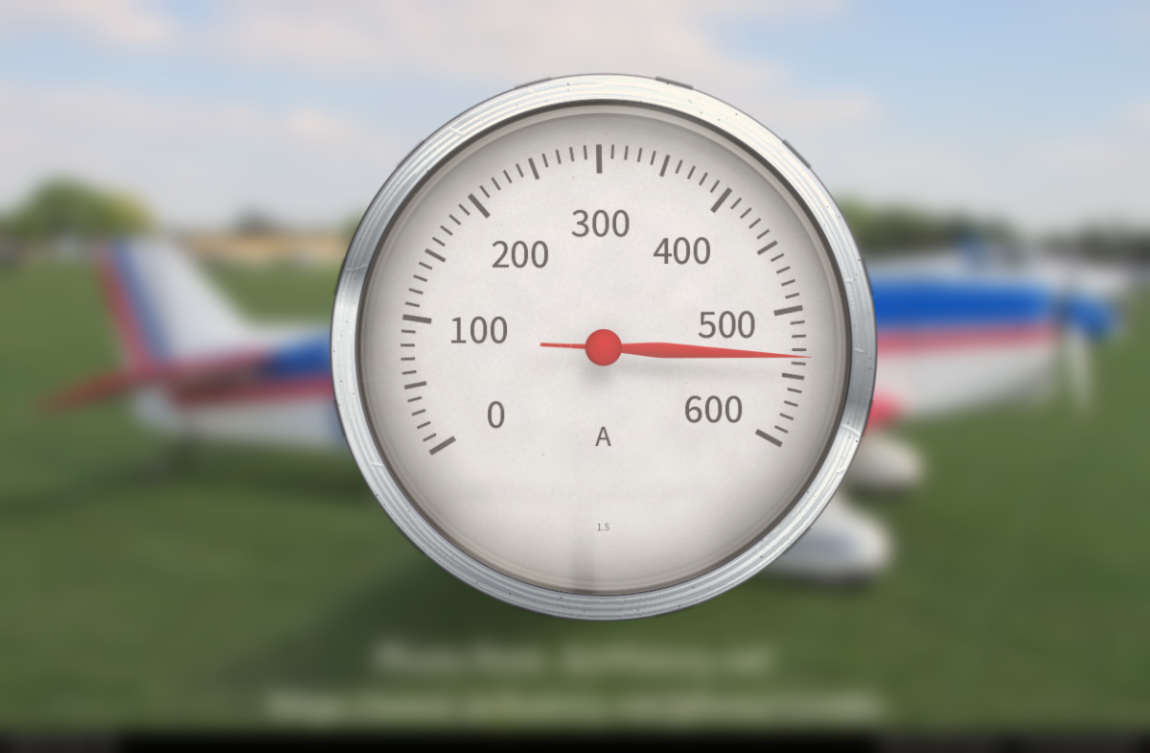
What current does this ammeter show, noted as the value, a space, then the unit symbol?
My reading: 535 A
